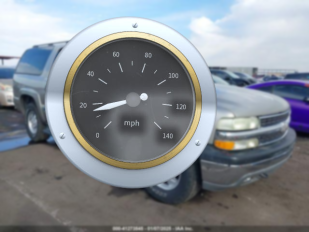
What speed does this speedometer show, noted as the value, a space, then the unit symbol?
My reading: 15 mph
